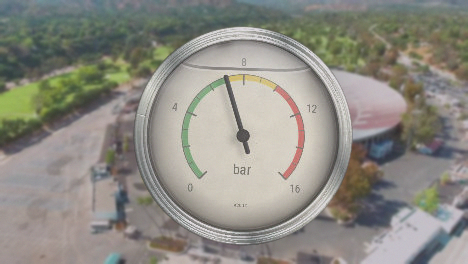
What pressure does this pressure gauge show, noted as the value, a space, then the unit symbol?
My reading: 7 bar
